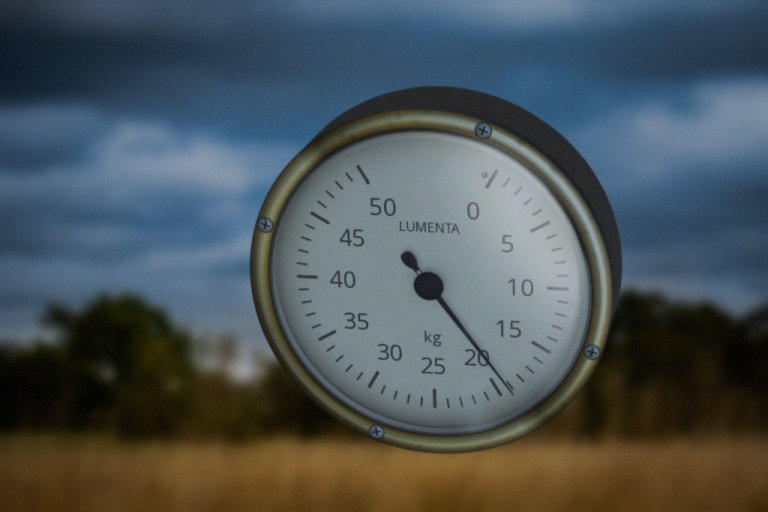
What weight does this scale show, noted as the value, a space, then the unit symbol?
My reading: 19 kg
